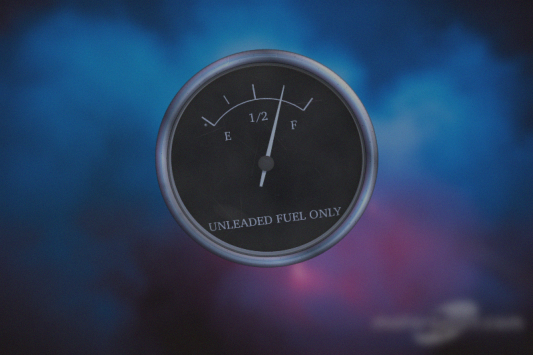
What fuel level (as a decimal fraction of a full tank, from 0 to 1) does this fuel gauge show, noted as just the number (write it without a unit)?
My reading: 0.75
